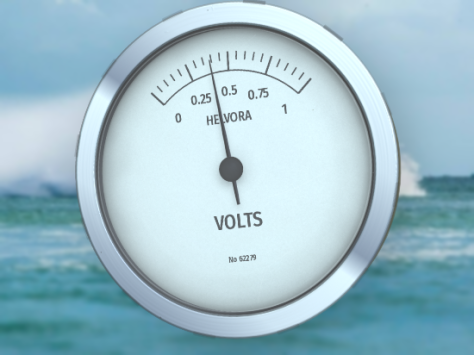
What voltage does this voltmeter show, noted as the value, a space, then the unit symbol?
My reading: 0.4 V
